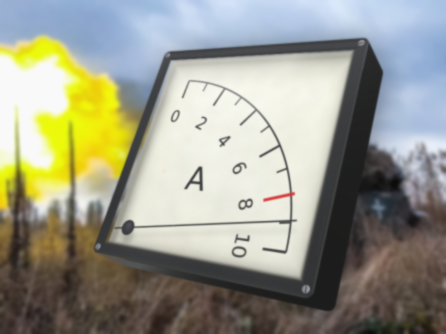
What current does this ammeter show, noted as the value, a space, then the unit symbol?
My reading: 9 A
